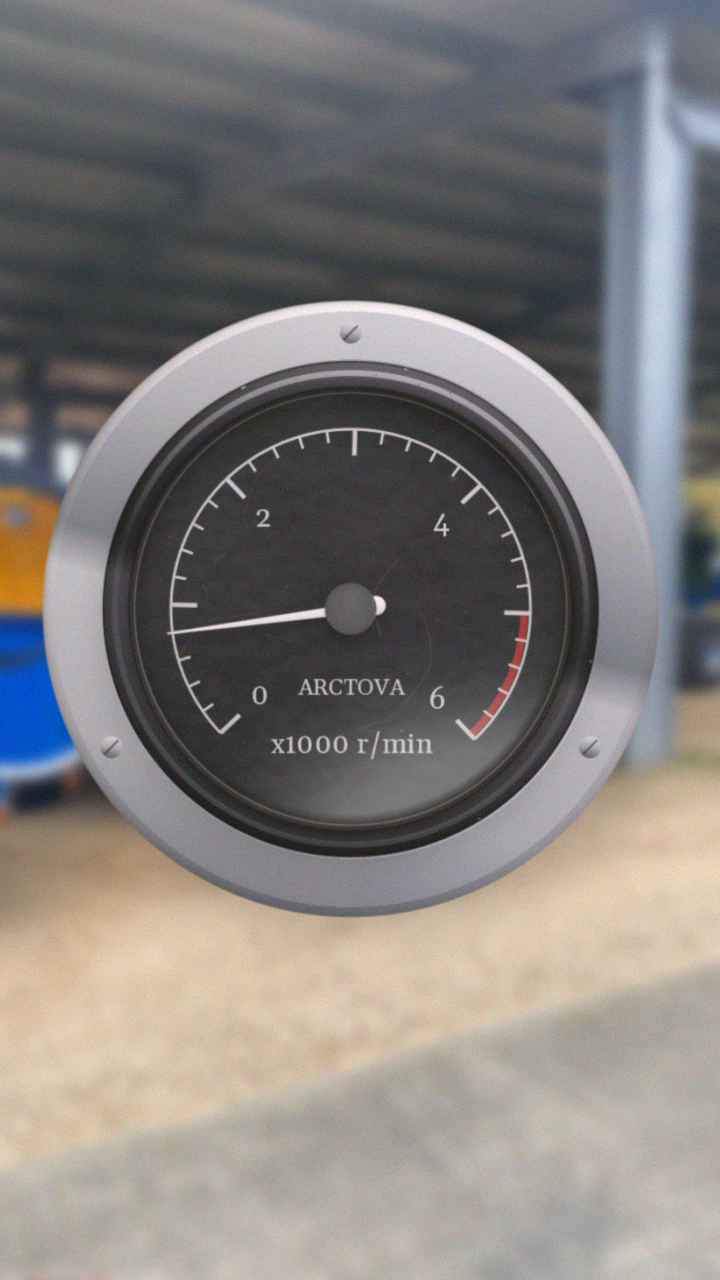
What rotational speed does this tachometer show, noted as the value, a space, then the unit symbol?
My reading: 800 rpm
